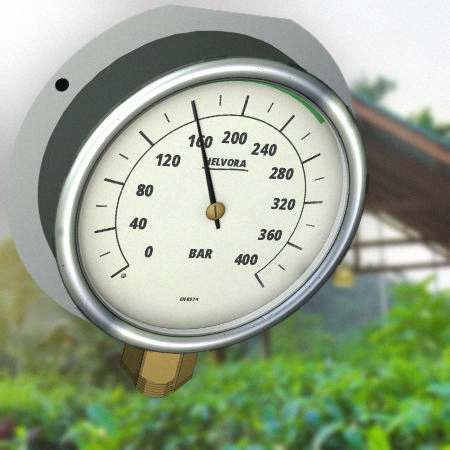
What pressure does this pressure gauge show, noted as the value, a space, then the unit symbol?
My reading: 160 bar
